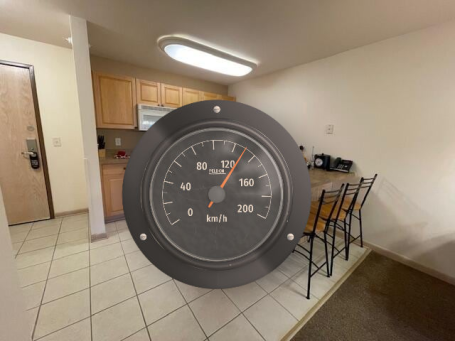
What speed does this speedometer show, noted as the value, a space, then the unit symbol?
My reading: 130 km/h
